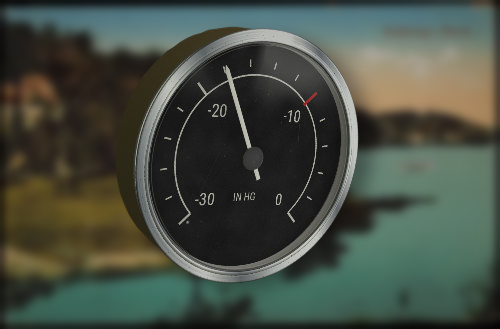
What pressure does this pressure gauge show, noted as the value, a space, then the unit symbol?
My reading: -18 inHg
